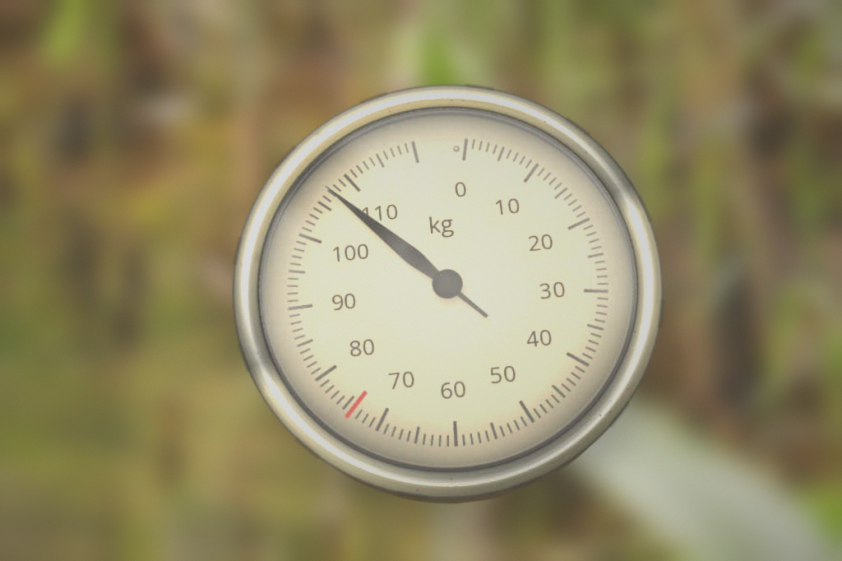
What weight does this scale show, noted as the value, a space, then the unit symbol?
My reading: 107 kg
